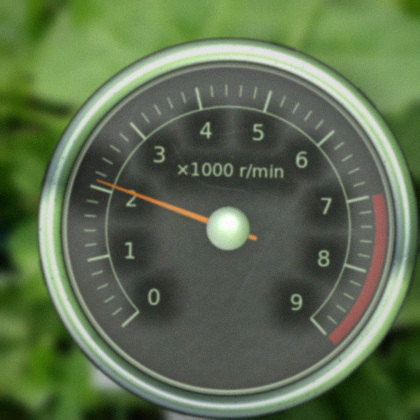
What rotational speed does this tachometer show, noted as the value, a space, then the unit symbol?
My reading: 2100 rpm
